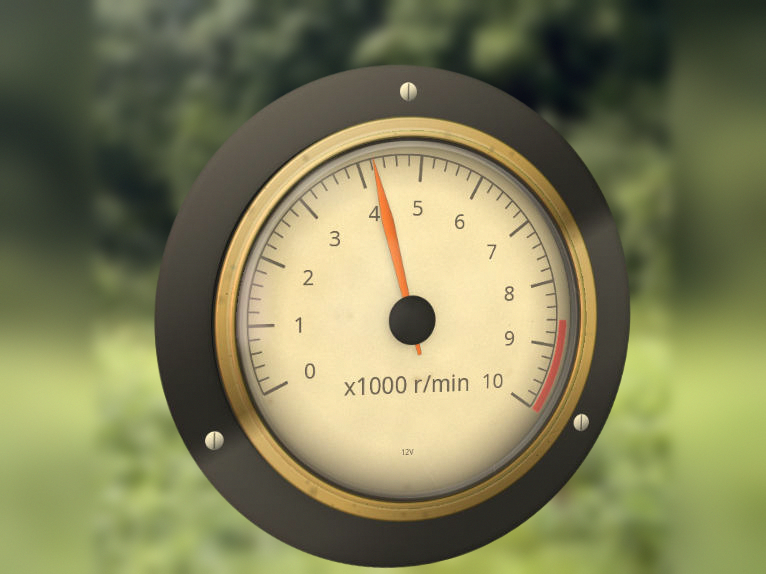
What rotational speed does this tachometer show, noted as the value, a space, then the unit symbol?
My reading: 4200 rpm
